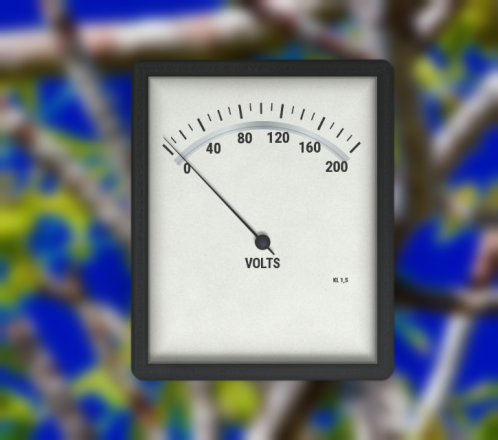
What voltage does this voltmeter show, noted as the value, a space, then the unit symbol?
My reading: 5 V
